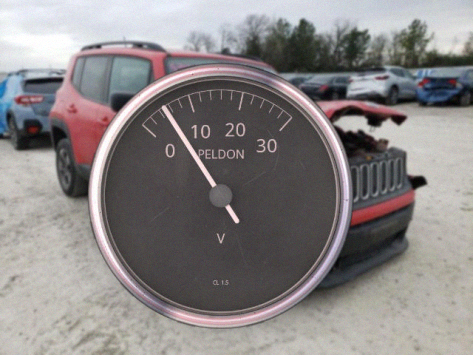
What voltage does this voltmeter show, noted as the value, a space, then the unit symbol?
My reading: 5 V
